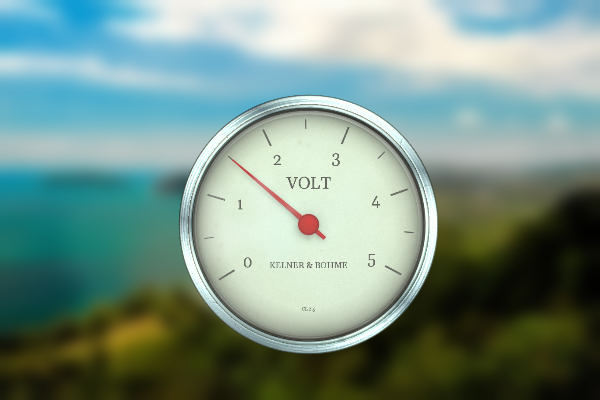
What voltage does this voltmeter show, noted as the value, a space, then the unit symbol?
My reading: 1.5 V
